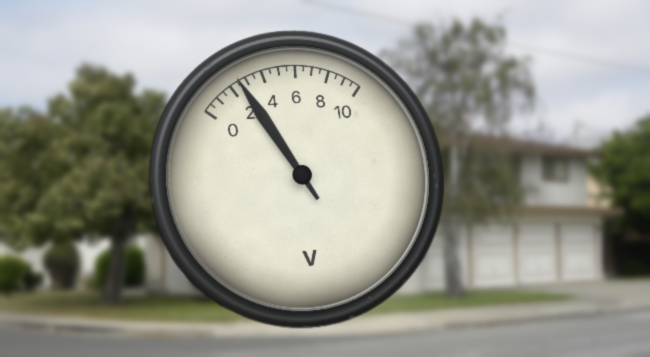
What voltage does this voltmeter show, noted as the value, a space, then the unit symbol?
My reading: 2.5 V
